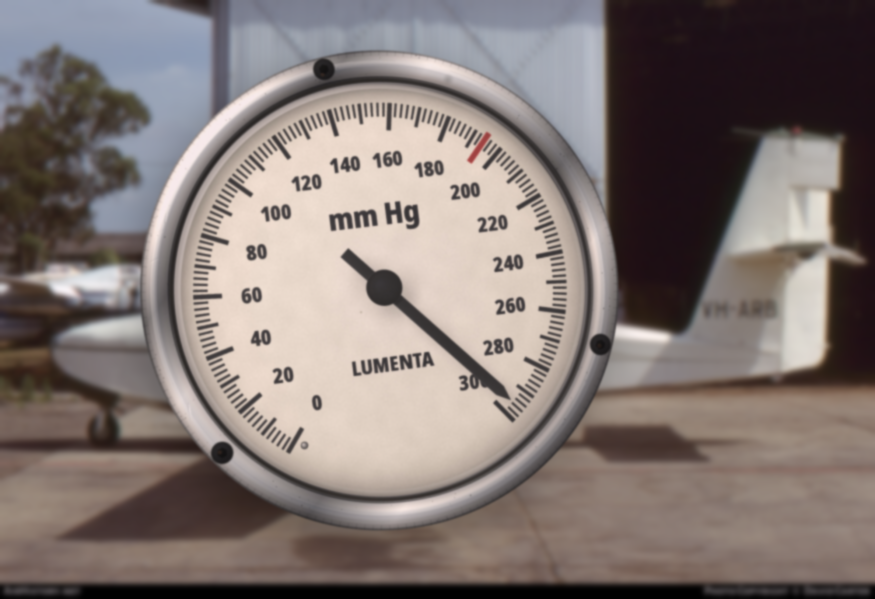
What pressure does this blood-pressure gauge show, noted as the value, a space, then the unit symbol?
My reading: 296 mmHg
